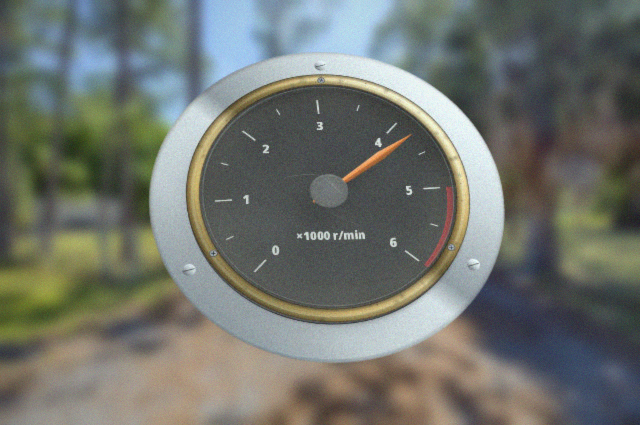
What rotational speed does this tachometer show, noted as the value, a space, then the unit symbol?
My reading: 4250 rpm
